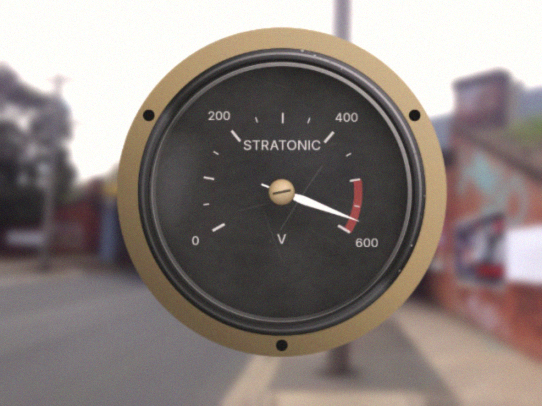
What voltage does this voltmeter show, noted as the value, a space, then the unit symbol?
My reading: 575 V
